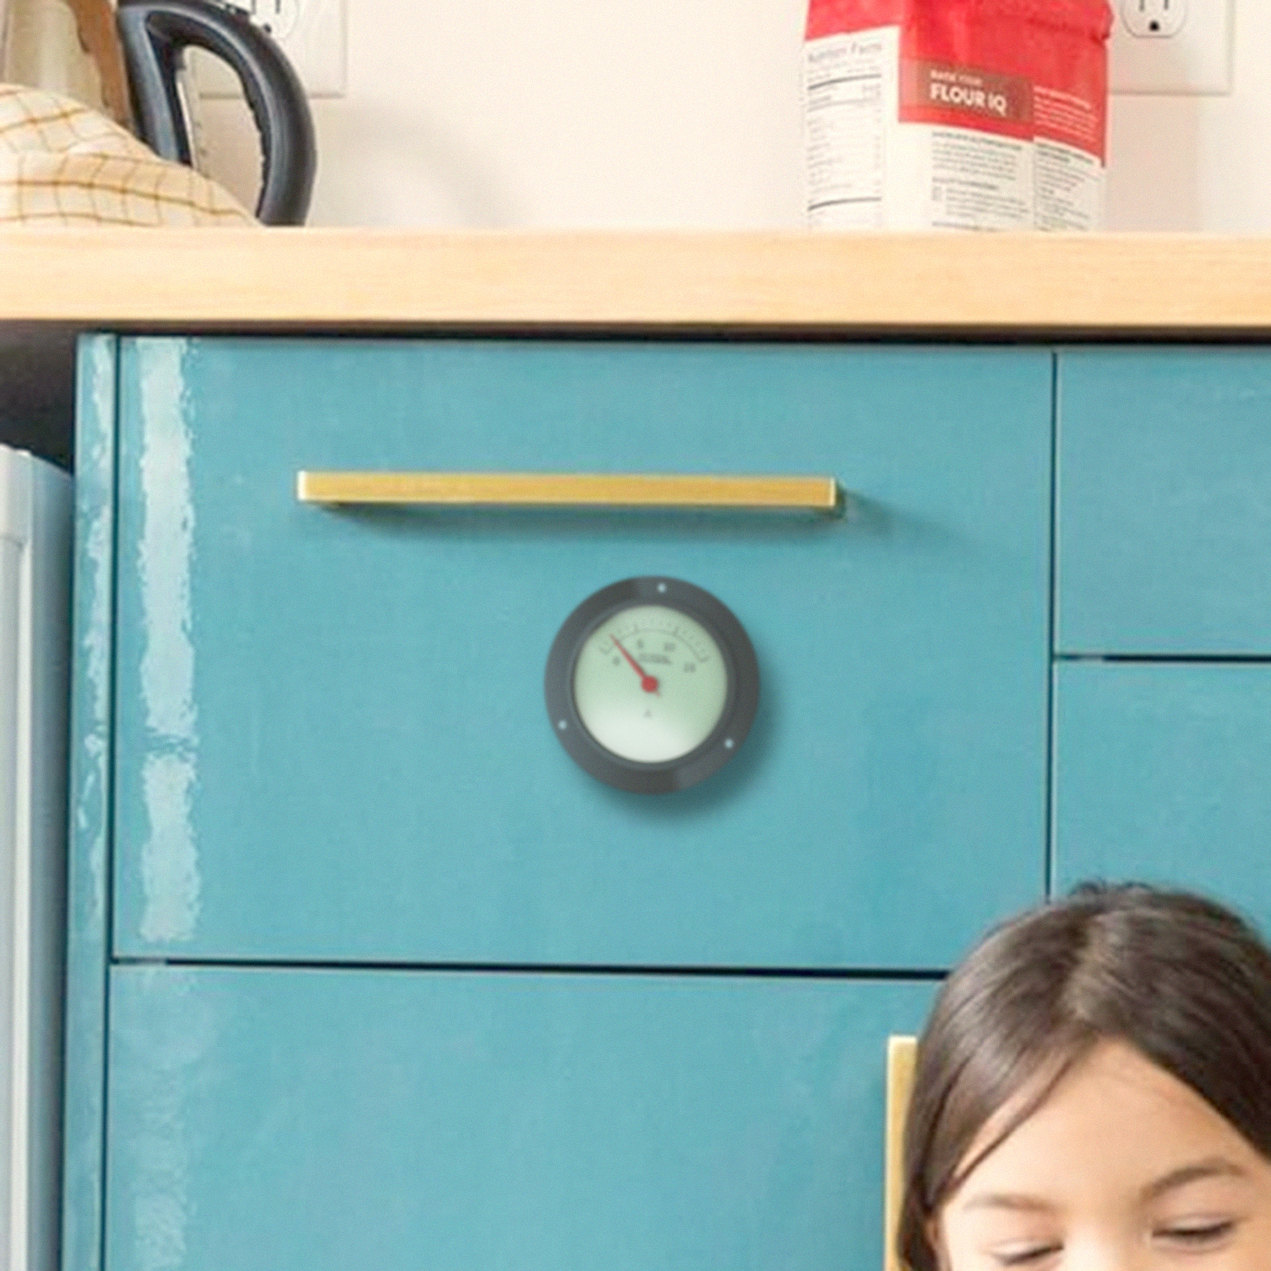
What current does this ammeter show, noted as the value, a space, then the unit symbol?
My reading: 2 A
